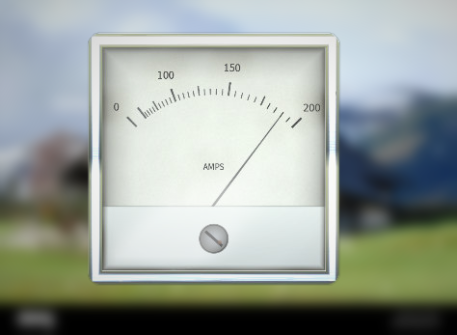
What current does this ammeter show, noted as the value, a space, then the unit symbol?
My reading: 190 A
